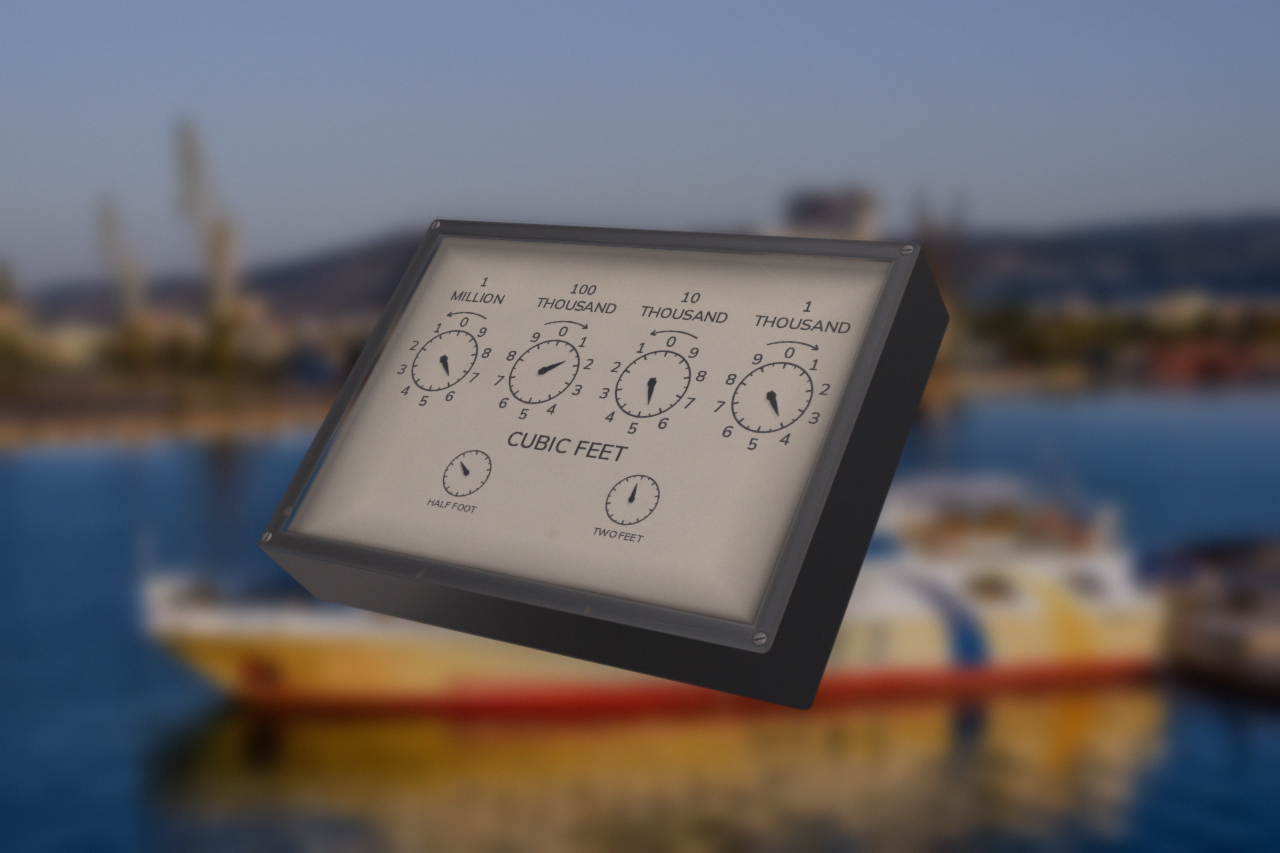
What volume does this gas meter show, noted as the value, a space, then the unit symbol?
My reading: 615400 ft³
